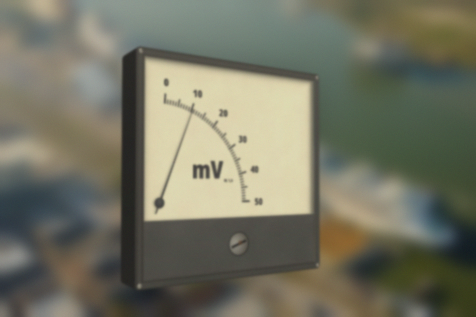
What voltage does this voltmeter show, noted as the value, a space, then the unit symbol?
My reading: 10 mV
